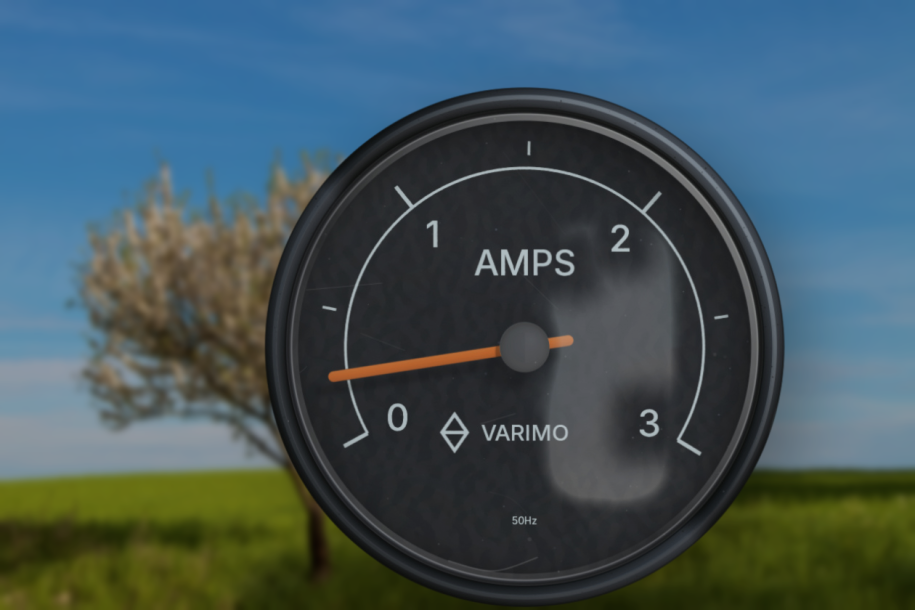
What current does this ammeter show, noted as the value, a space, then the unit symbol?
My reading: 0.25 A
